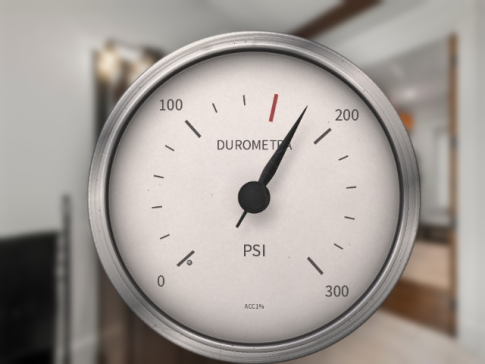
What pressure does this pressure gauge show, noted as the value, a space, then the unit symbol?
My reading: 180 psi
